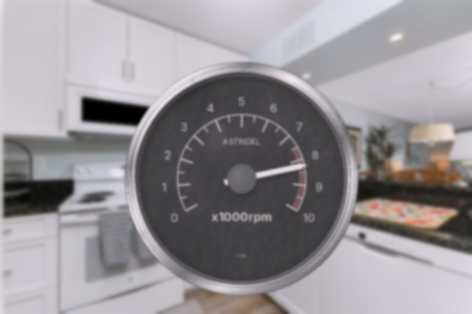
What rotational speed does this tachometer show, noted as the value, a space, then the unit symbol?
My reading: 8250 rpm
